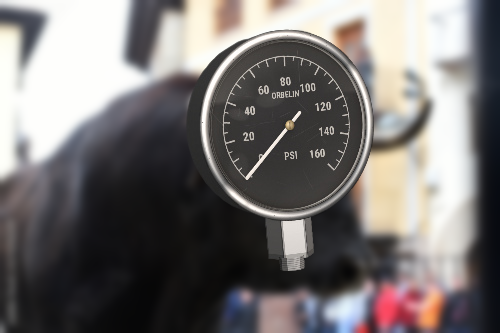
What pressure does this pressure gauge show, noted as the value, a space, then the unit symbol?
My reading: 0 psi
